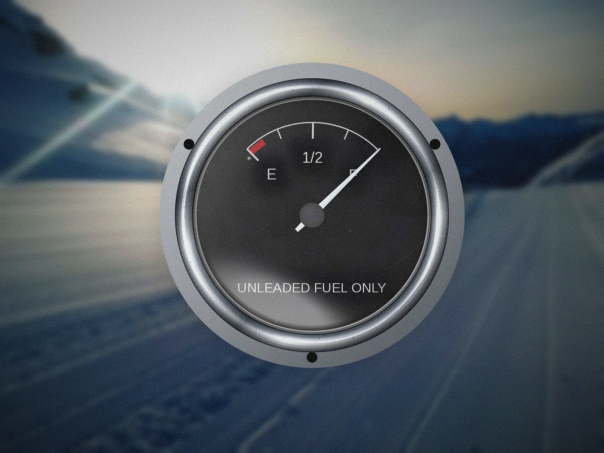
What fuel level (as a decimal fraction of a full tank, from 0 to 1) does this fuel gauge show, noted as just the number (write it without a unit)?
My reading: 1
